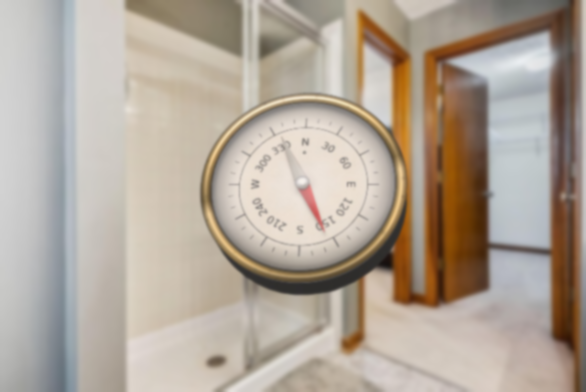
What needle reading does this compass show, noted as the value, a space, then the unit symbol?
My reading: 155 °
